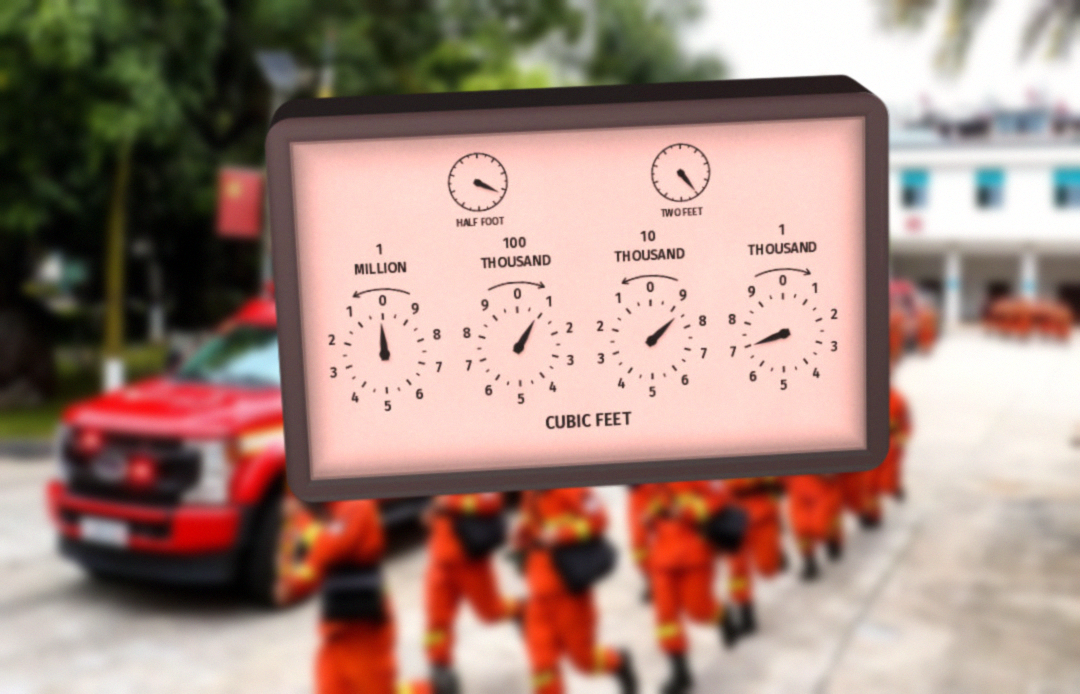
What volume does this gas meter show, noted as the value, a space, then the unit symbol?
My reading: 8700 ft³
